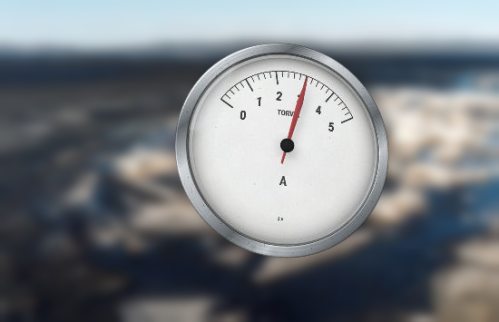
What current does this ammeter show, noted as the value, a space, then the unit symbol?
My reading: 3 A
